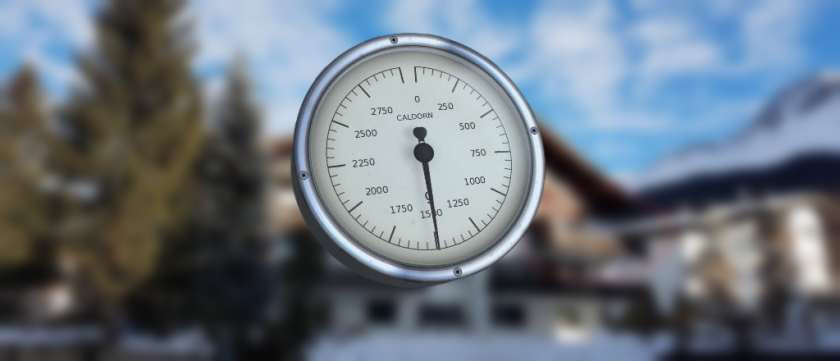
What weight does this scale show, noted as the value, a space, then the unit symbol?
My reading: 1500 g
